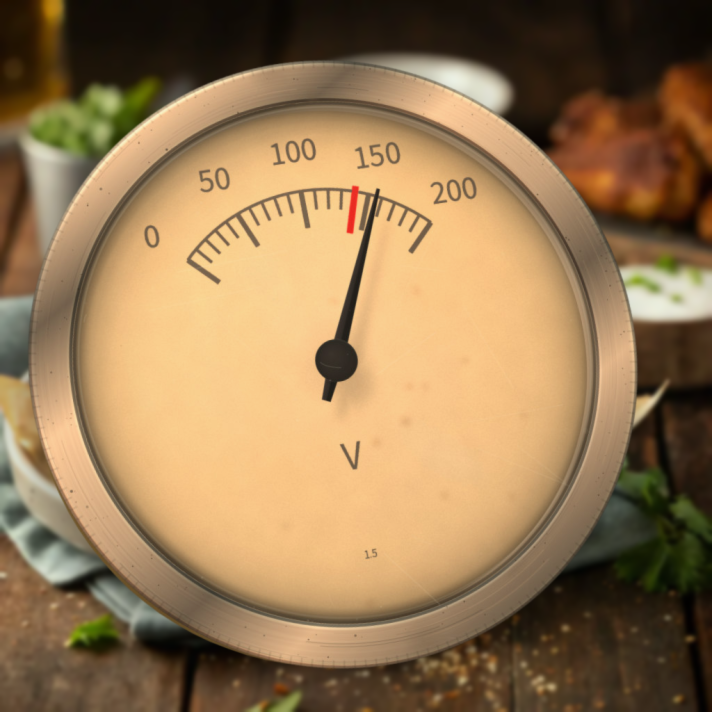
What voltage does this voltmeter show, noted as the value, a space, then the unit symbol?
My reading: 155 V
